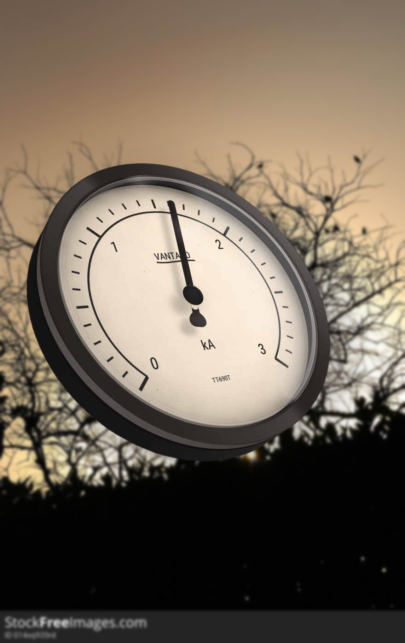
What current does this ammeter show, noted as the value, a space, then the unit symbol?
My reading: 1.6 kA
